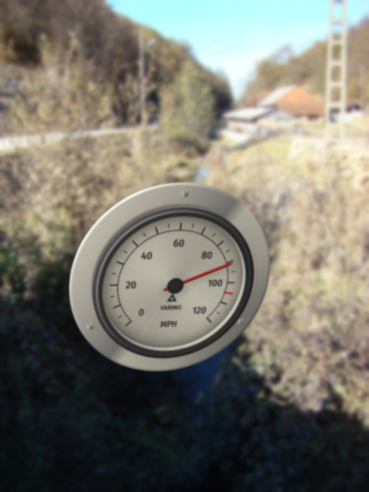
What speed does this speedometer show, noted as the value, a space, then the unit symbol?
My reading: 90 mph
